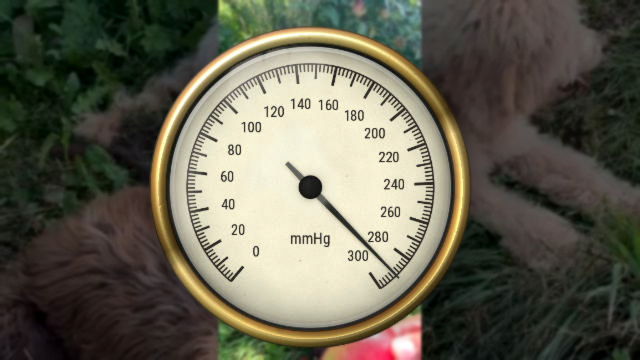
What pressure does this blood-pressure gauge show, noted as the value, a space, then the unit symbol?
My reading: 290 mmHg
